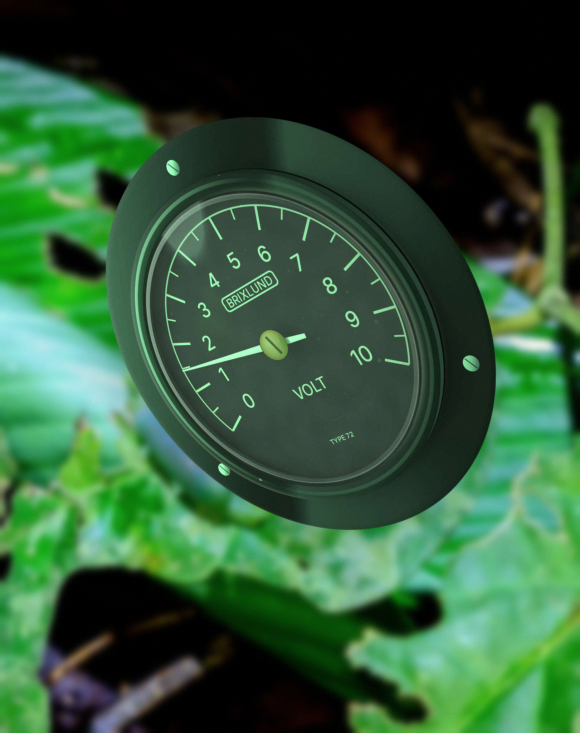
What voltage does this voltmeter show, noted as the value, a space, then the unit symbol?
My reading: 1.5 V
